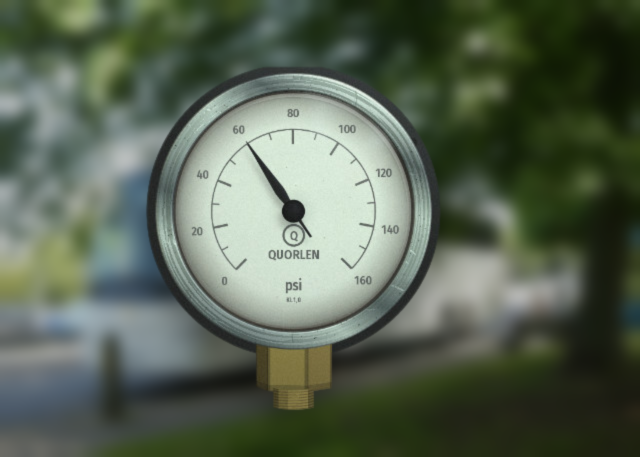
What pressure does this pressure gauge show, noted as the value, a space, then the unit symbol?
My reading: 60 psi
